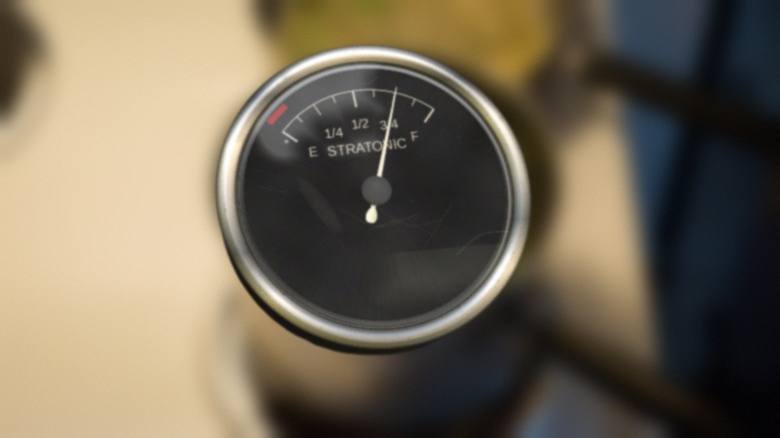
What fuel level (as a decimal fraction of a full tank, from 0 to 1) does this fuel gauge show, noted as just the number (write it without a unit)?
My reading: 0.75
